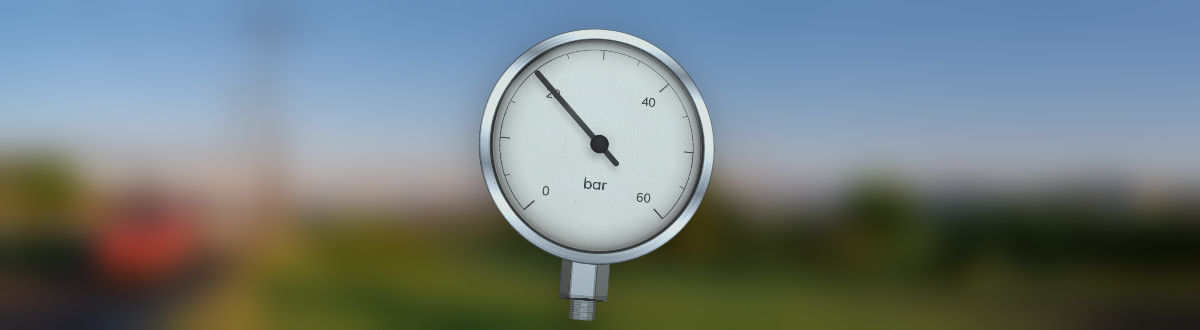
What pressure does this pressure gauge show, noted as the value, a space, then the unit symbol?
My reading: 20 bar
